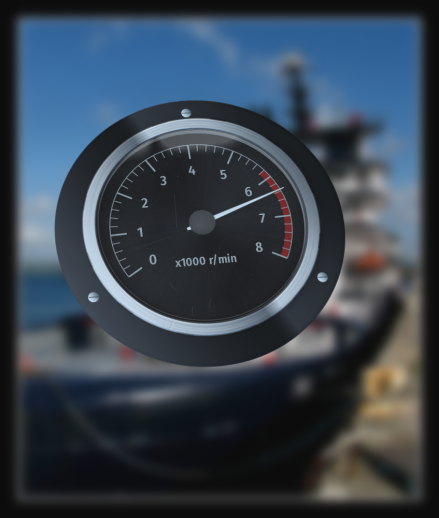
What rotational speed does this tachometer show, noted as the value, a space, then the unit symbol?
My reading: 6400 rpm
